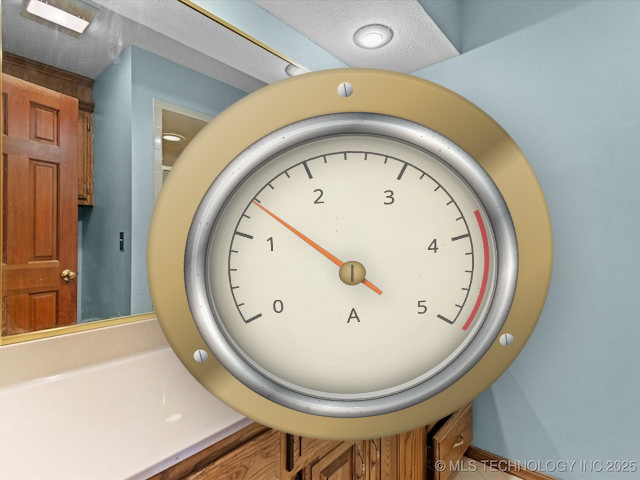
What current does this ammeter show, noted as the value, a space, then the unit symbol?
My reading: 1.4 A
